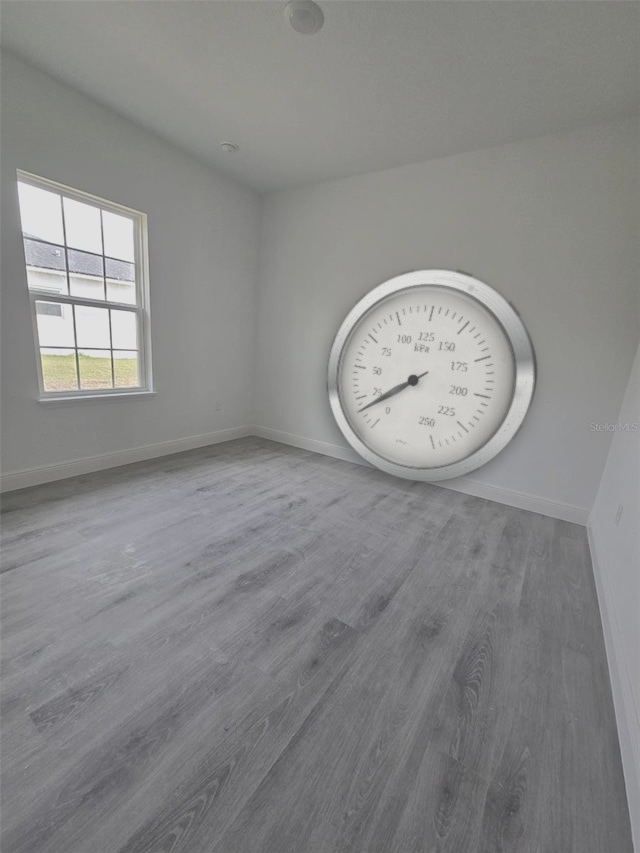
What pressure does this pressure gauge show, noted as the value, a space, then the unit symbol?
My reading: 15 kPa
